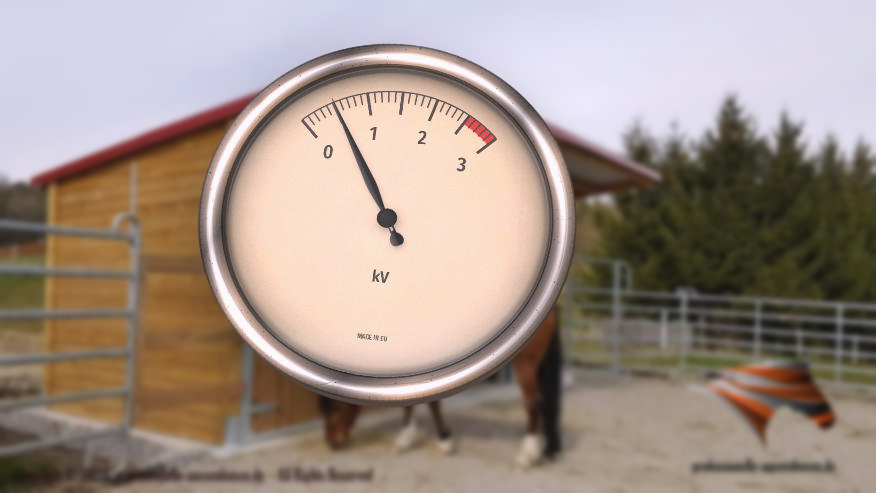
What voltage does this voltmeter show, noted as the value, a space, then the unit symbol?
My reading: 0.5 kV
